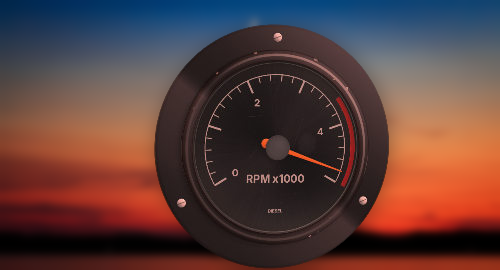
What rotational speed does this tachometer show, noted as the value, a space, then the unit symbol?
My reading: 4800 rpm
